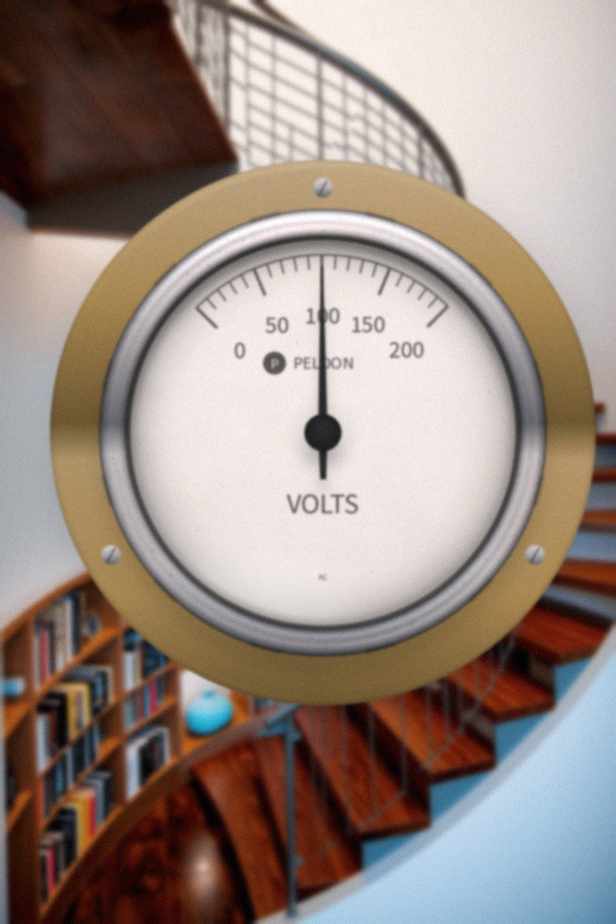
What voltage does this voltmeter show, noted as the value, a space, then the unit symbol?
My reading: 100 V
